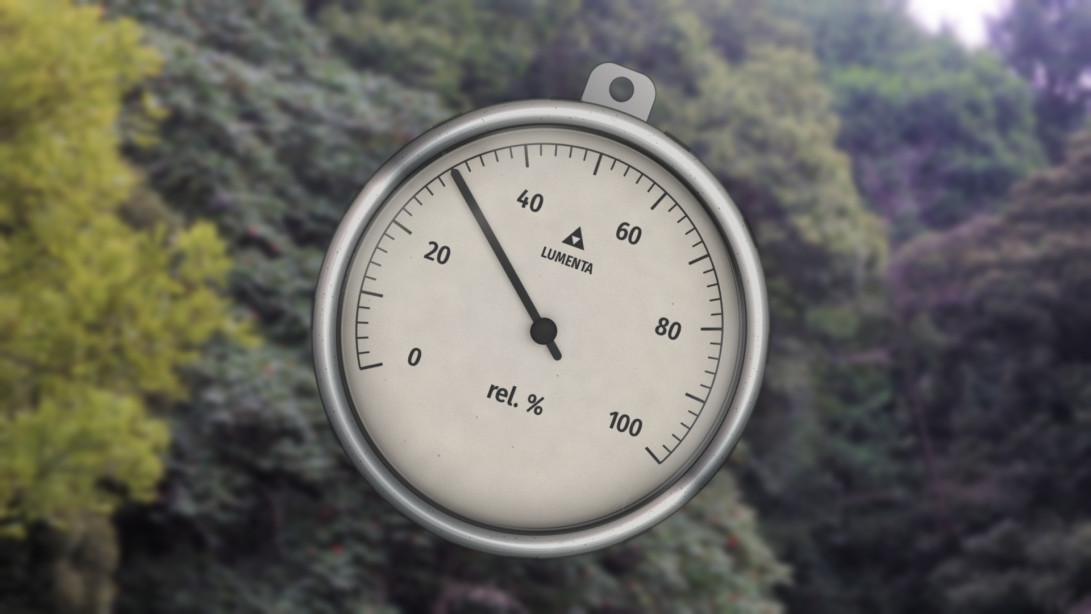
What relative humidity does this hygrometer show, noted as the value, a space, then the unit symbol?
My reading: 30 %
